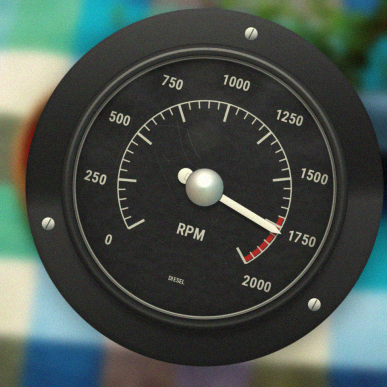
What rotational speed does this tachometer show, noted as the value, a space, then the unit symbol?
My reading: 1775 rpm
